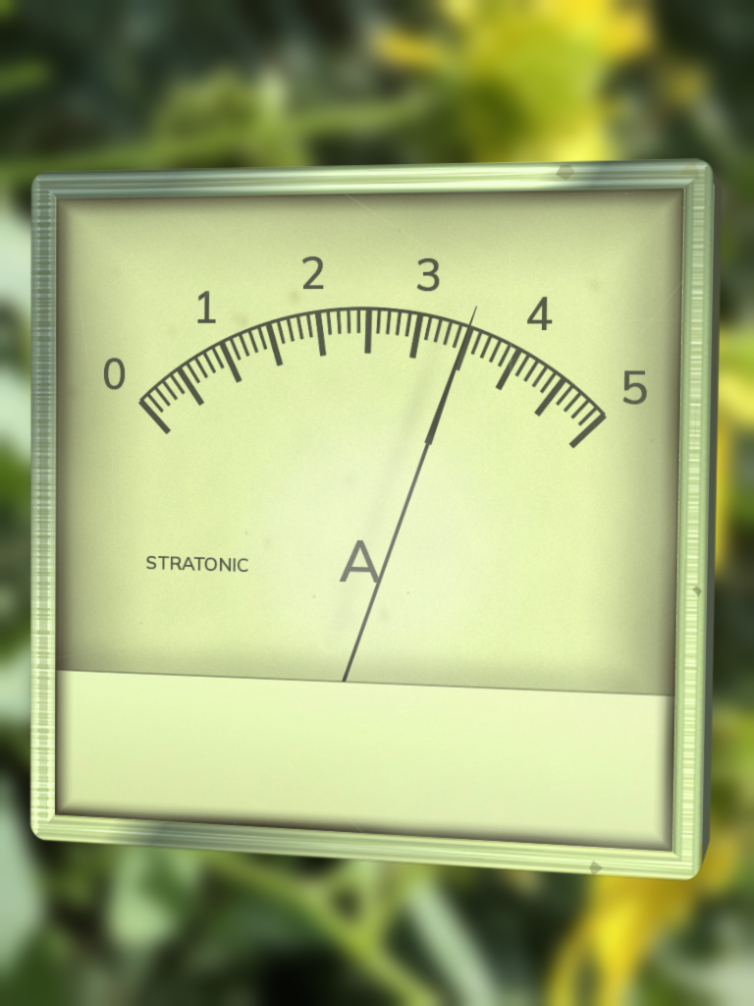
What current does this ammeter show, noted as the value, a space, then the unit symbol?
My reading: 3.5 A
